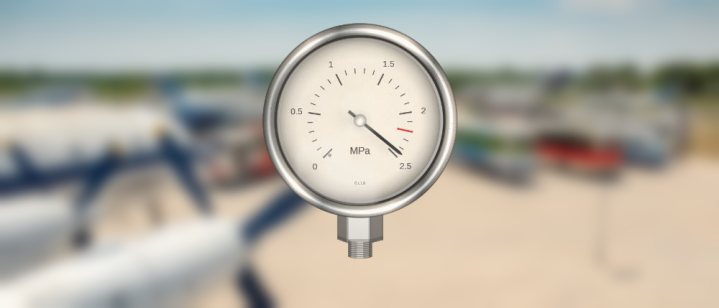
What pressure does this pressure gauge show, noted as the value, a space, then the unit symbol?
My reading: 2.45 MPa
